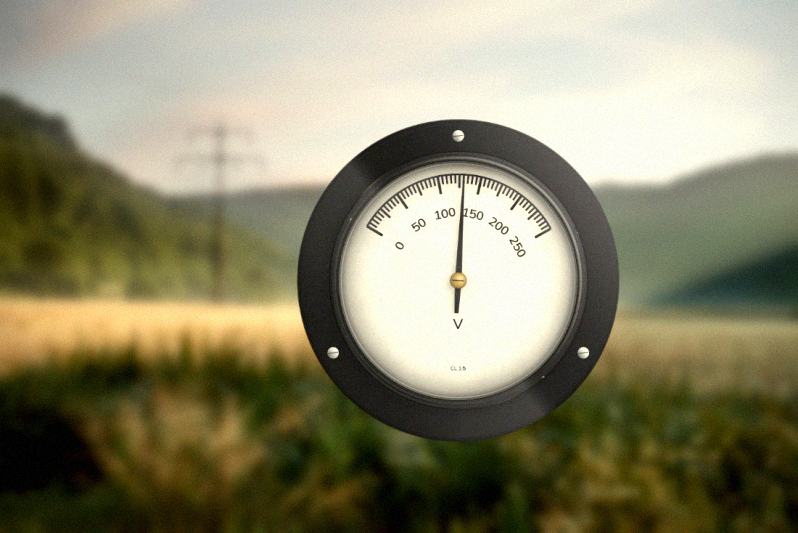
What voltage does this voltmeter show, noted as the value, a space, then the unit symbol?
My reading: 130 V
